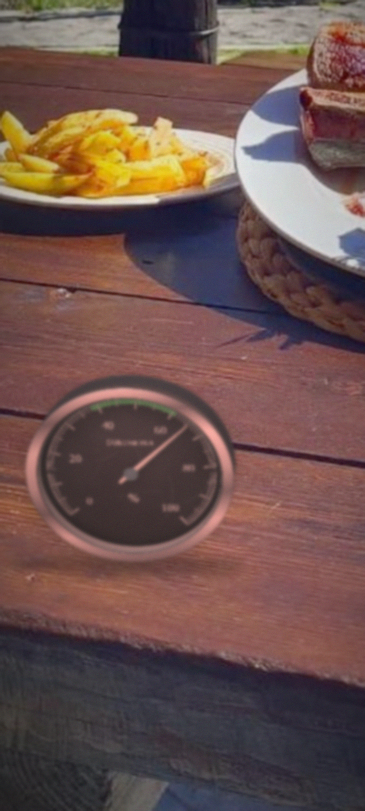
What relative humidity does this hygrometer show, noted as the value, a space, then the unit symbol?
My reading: 65 %
